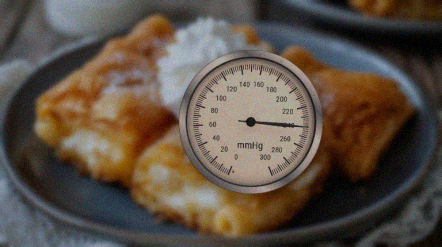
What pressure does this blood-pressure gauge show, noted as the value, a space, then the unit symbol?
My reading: 240 mmHg
